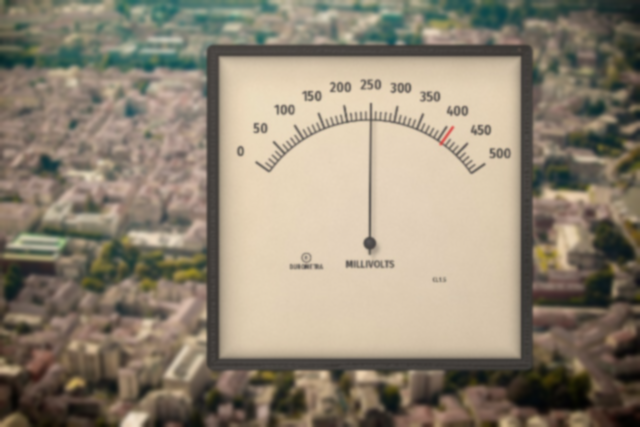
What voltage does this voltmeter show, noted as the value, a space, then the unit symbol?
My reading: 250 mV
